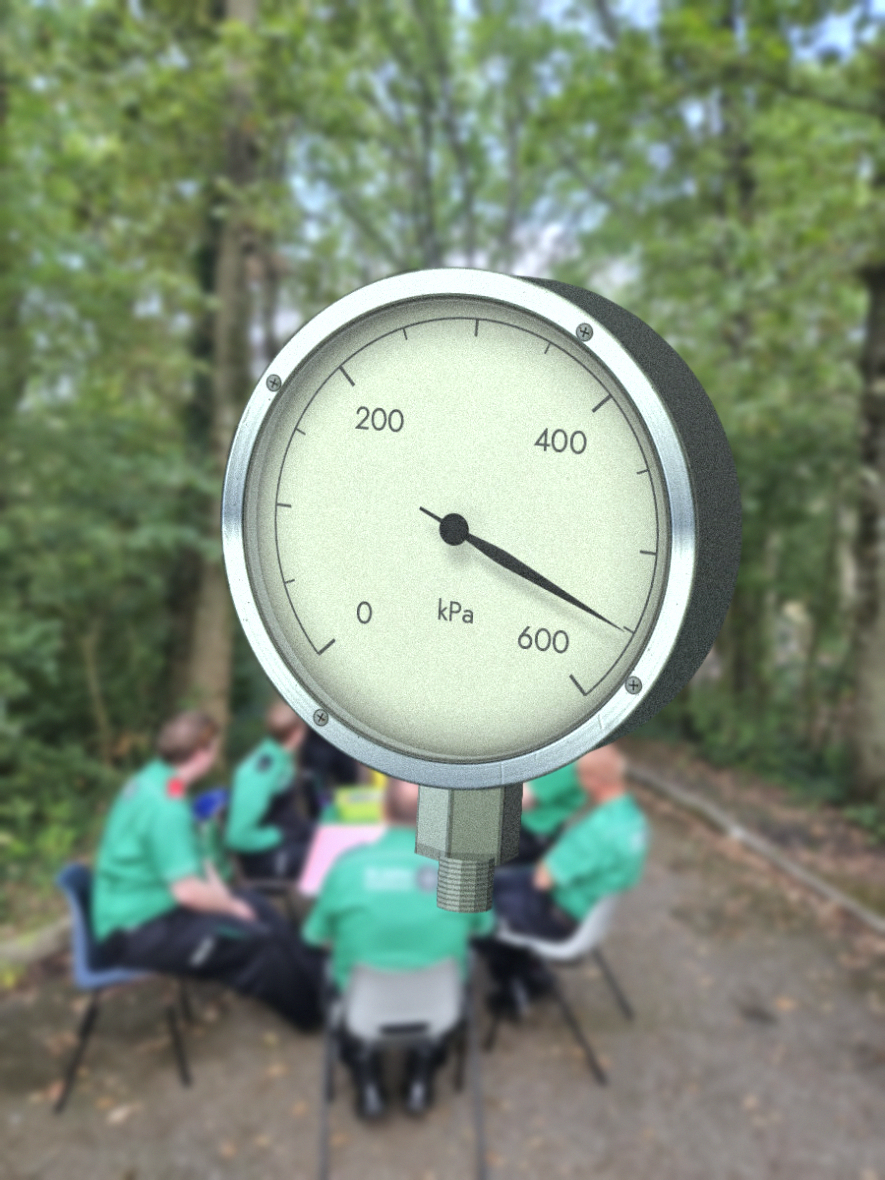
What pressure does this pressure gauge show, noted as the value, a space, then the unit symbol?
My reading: 550 kPa
